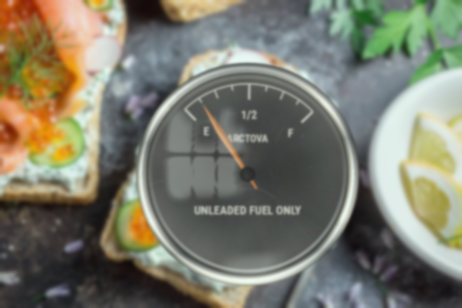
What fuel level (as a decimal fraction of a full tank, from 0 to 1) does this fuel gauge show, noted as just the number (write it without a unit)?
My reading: 0.125
